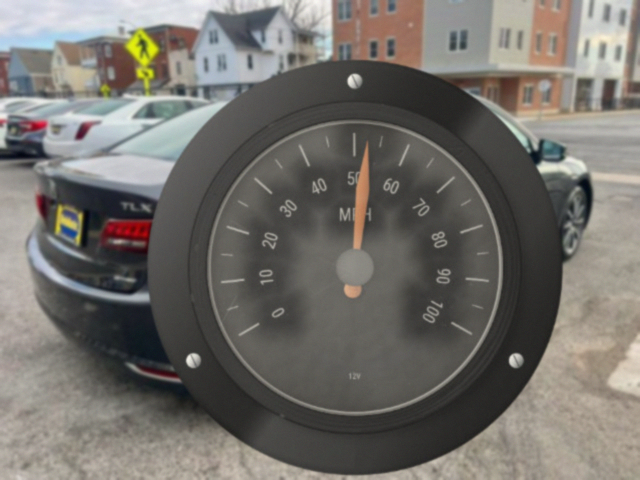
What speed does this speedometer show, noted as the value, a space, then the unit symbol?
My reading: 52.5 mph
